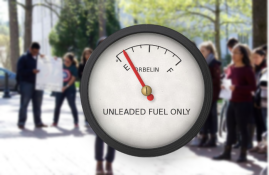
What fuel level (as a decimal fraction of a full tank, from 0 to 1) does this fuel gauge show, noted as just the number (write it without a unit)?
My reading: 0.125
